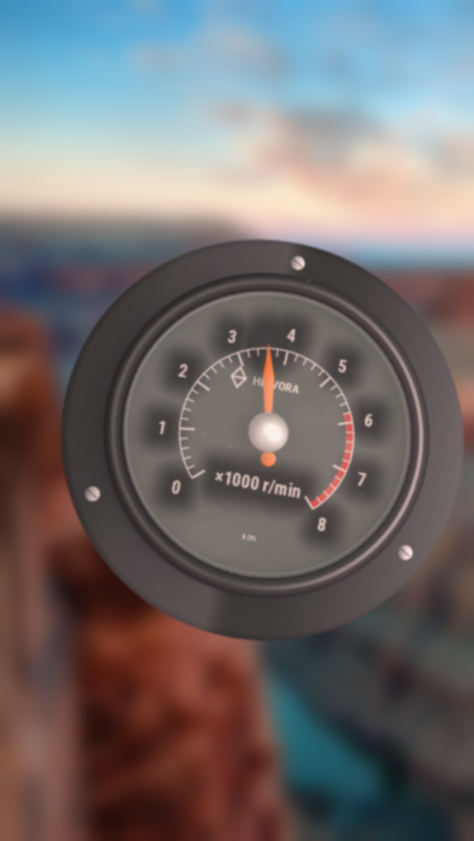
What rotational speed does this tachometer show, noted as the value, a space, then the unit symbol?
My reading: 3600 rpm
